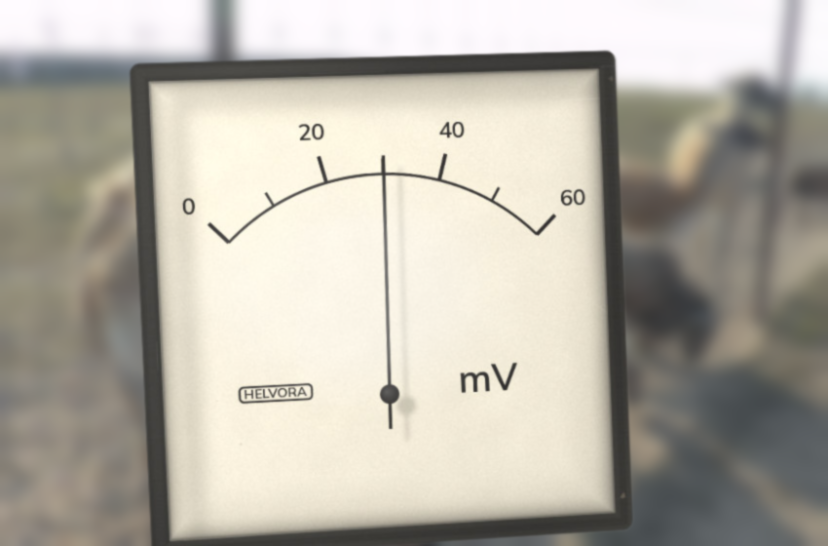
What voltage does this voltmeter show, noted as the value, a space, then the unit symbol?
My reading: 30 mV
